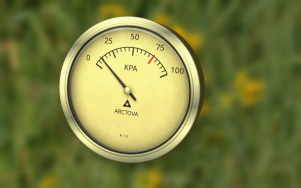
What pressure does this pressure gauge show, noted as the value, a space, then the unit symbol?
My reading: 10 kPa
